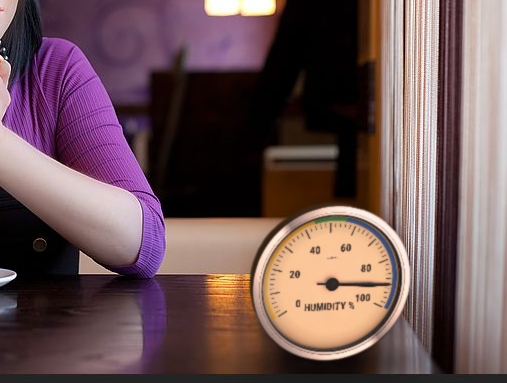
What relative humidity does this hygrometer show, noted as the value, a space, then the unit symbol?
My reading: 90 %
